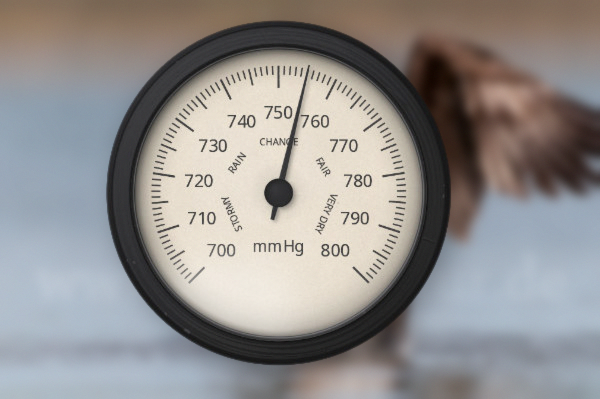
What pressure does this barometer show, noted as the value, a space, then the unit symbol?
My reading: 755 mmHg
